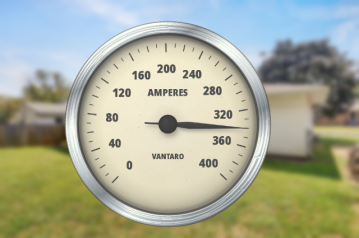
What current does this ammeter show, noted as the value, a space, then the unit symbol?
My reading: 340 A
